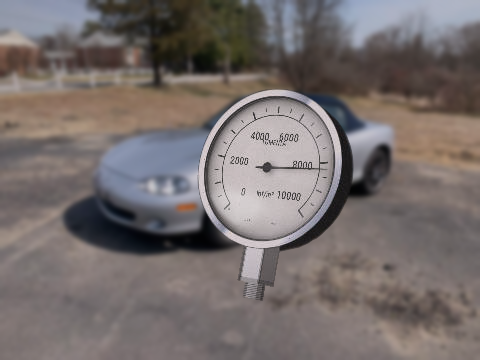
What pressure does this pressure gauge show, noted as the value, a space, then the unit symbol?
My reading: 8250 psi
